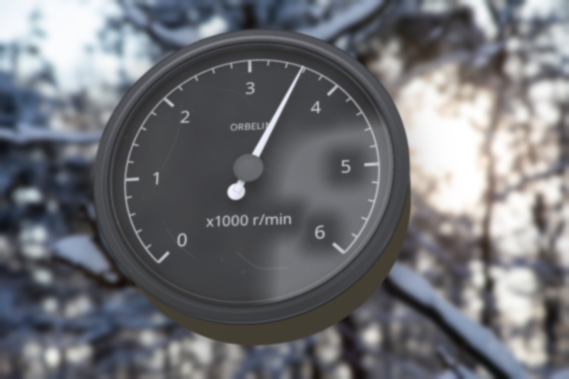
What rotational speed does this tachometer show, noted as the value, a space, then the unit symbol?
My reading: 3600 rpm
